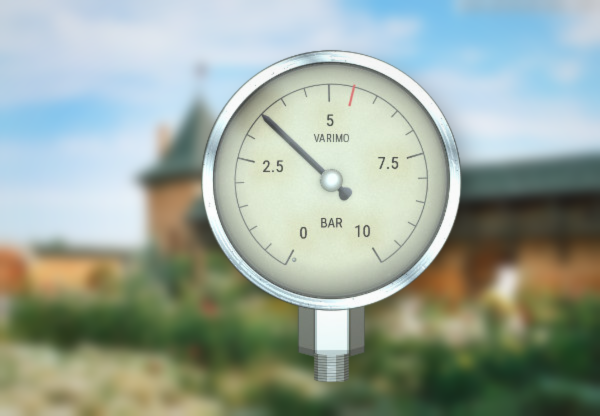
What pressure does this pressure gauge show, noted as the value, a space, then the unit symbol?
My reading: 3.5 bar
